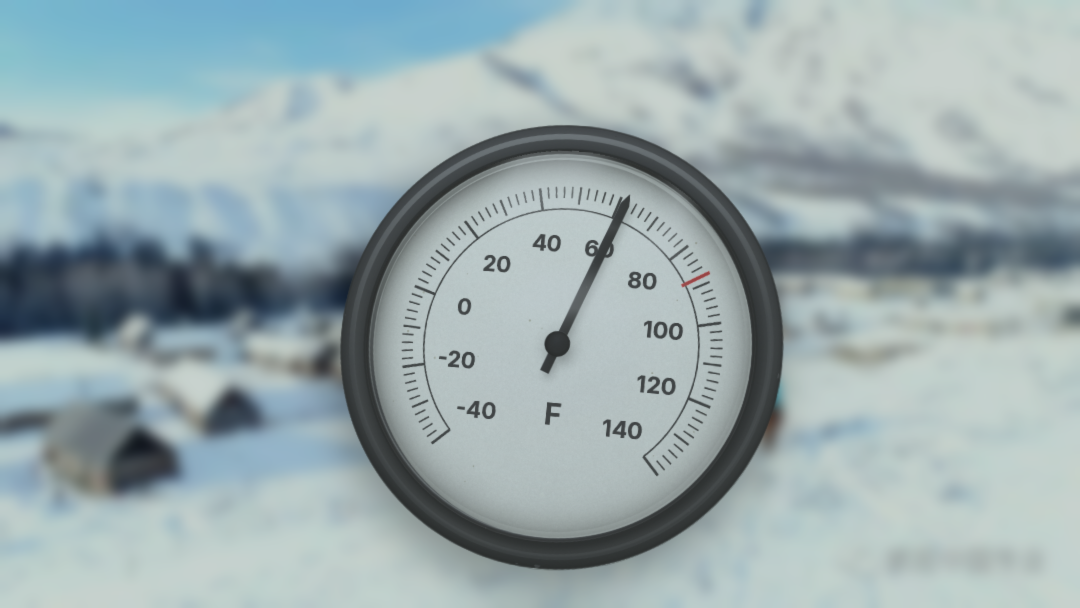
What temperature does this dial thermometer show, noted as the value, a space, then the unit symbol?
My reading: 62 °F
